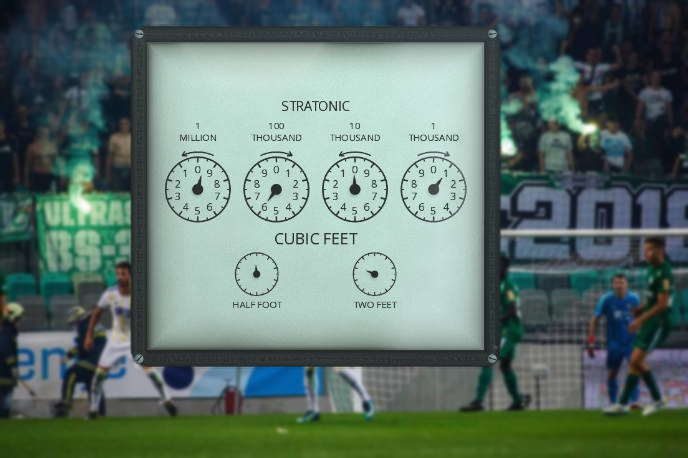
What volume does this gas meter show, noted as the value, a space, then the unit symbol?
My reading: 960100 ft³
